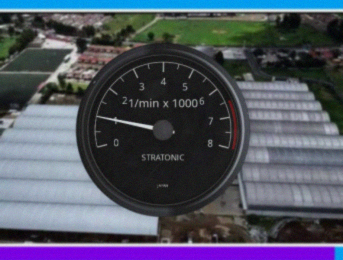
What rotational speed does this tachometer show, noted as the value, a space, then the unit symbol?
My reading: 1000 rpm
